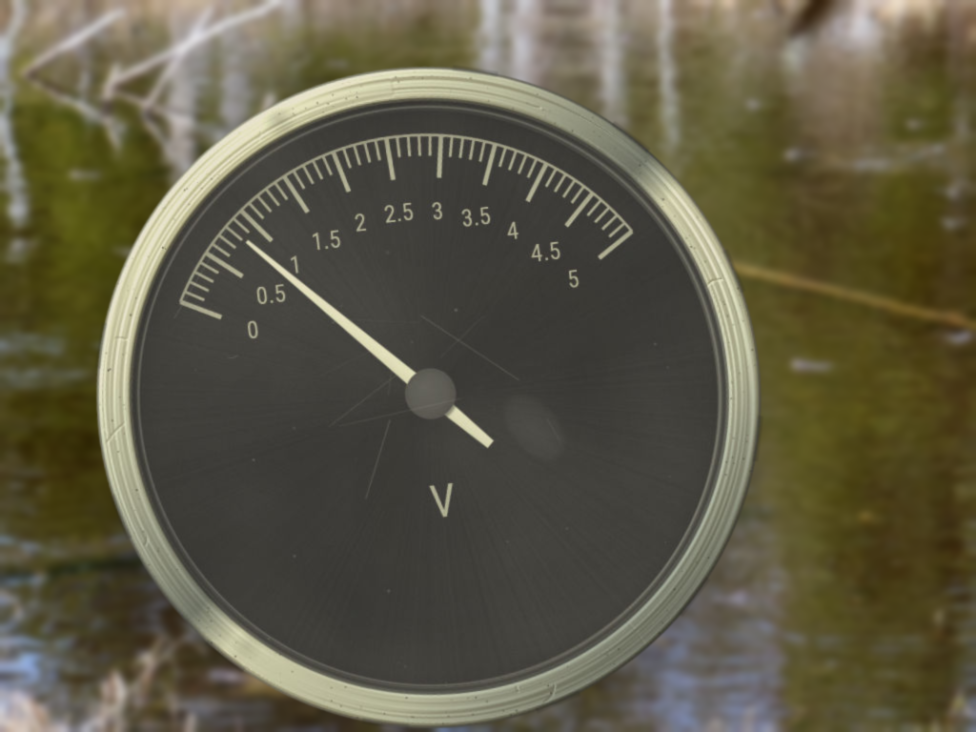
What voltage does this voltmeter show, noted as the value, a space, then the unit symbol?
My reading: 0.8 V
